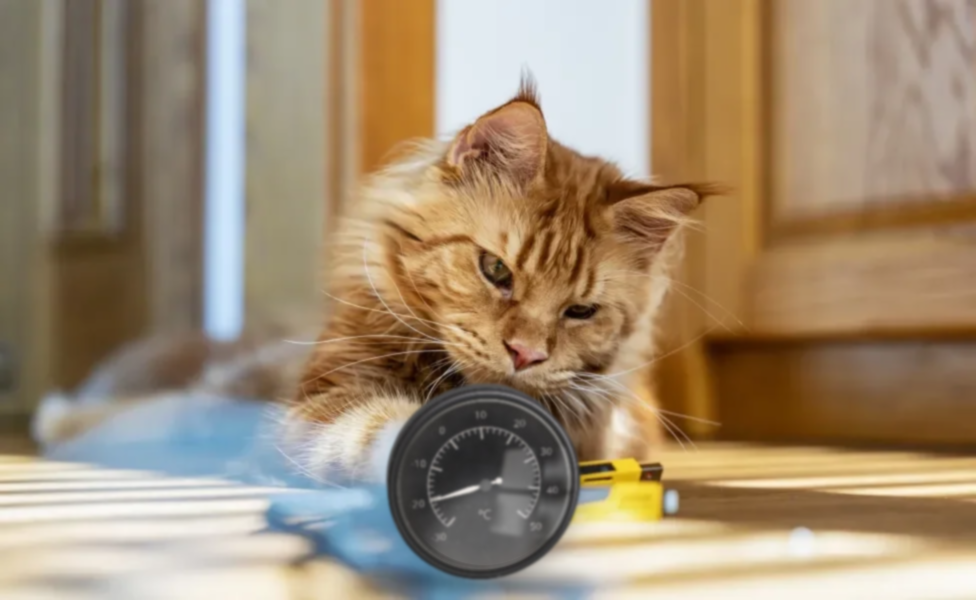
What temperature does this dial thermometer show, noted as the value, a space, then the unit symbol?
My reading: -20 °C
